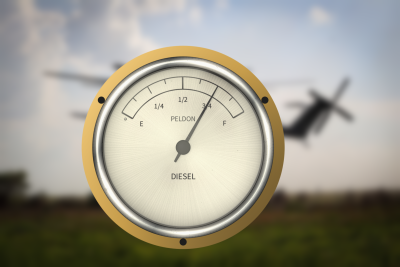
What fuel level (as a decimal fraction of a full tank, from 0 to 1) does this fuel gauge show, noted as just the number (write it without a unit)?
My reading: 0.75
